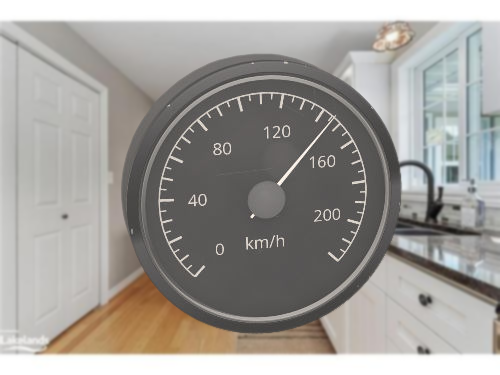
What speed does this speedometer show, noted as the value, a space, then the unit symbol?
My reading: 145 km/h
